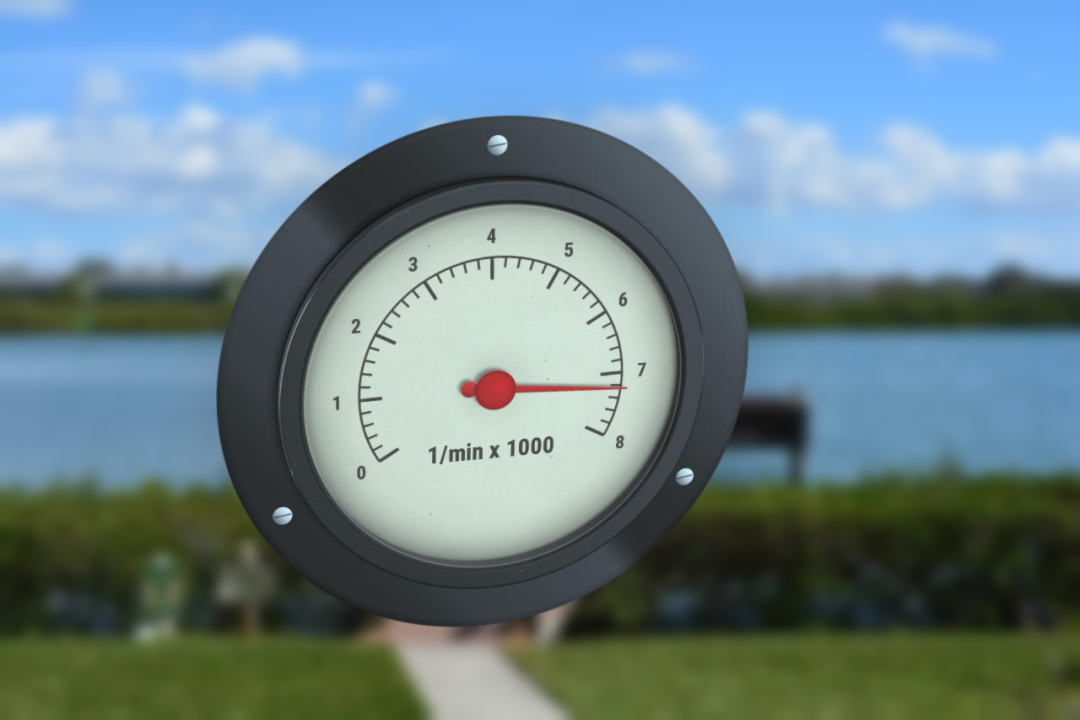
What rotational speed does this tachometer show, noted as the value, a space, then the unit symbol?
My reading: 7200 rpm
